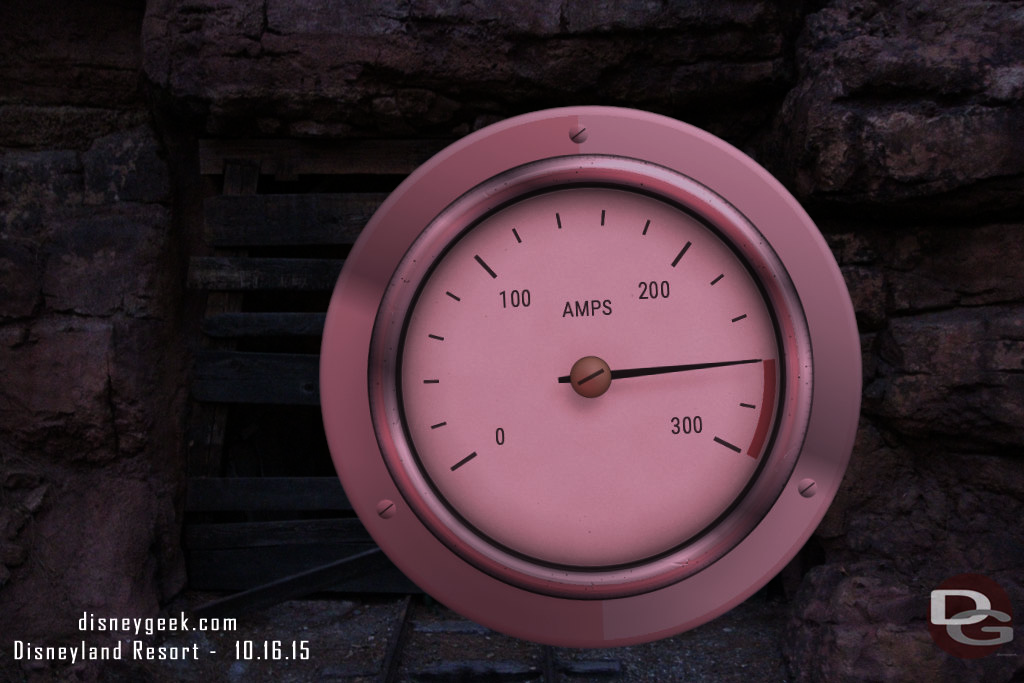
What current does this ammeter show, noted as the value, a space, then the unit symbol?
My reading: 260 A
